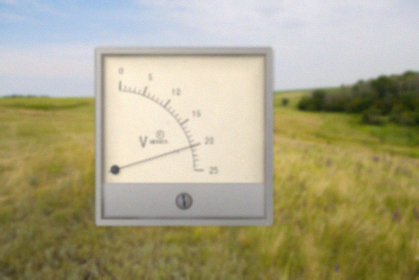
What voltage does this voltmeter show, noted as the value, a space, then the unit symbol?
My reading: 20 V
